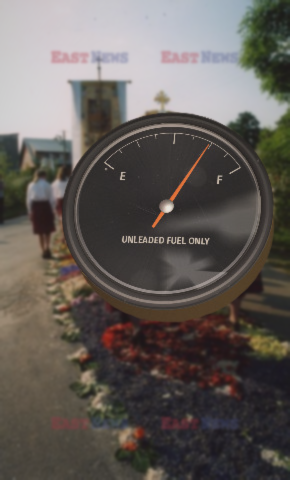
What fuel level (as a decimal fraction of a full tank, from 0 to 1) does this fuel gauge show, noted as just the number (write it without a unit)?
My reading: 0.75
